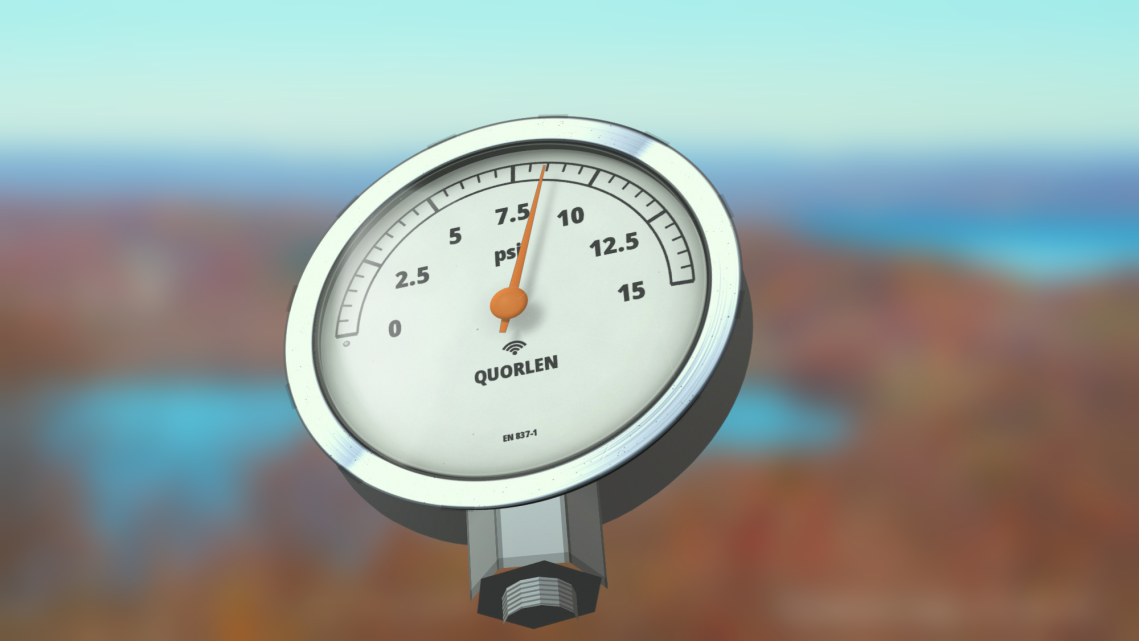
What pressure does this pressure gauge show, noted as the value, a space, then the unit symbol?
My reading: 8.5 psi
